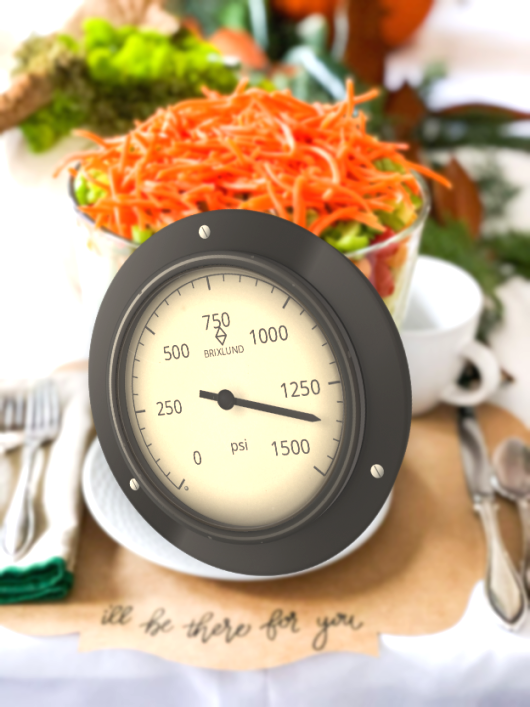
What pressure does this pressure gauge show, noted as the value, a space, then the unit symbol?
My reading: 1350 psi
